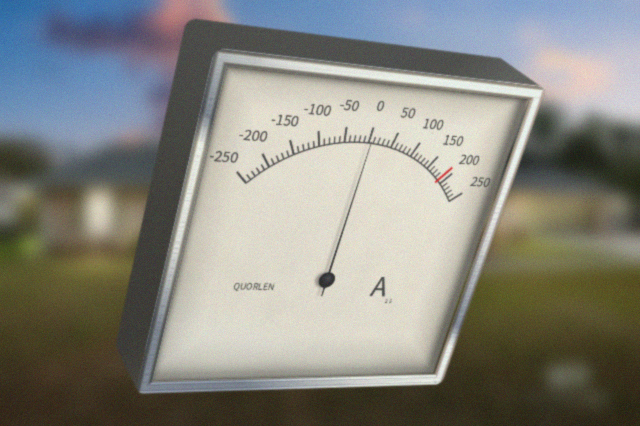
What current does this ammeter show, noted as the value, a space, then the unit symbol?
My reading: 0 A
